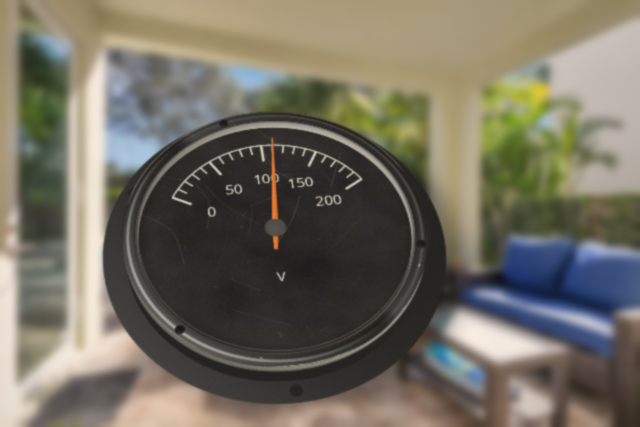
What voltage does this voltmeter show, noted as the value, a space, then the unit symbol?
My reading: 110 V
